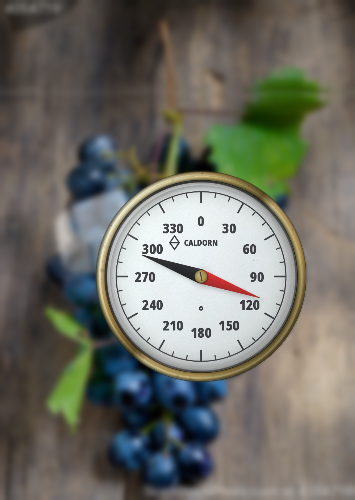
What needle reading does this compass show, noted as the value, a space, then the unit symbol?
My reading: 110 °
